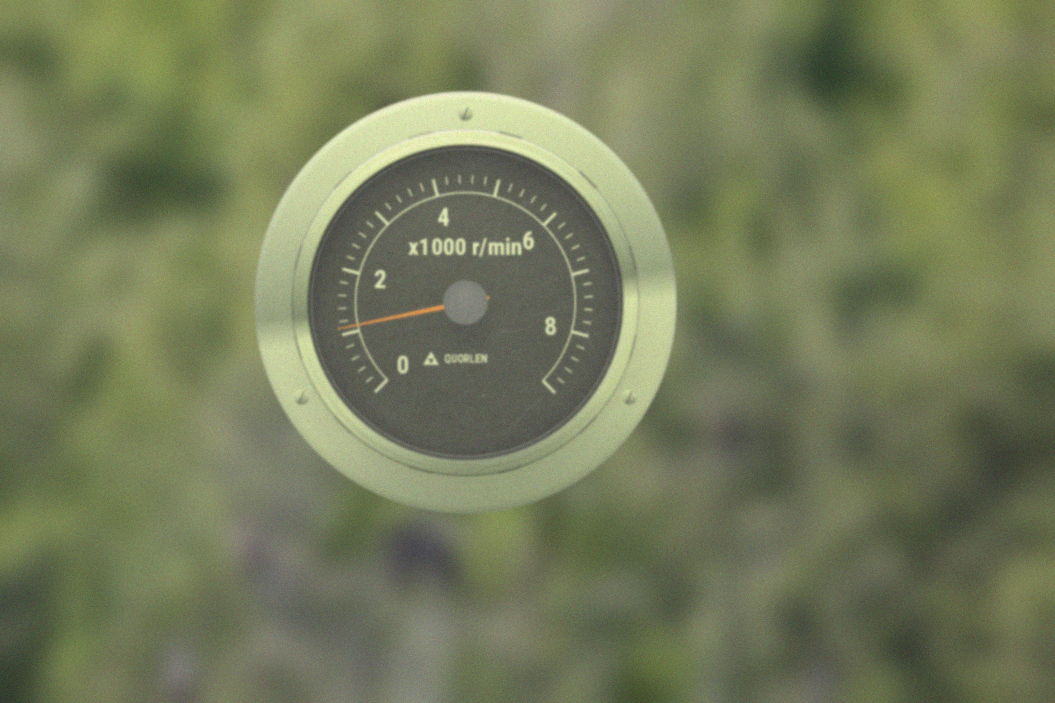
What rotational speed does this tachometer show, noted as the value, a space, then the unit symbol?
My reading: 1100 rpm
